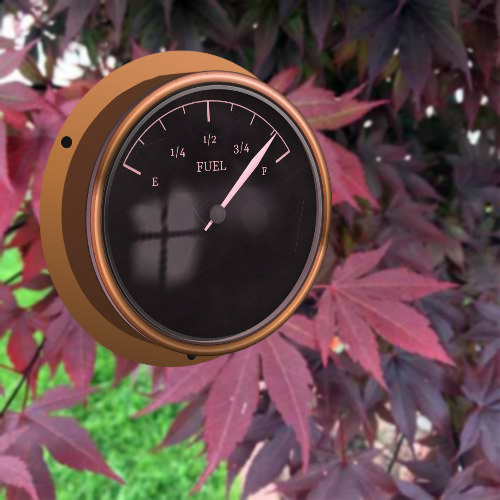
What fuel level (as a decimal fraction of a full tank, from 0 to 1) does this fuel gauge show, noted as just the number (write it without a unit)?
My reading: 0.875
